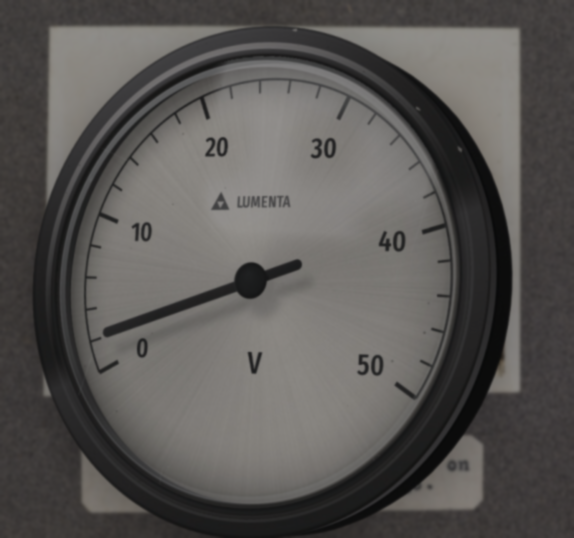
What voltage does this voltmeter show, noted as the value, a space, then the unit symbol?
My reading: 2 V
